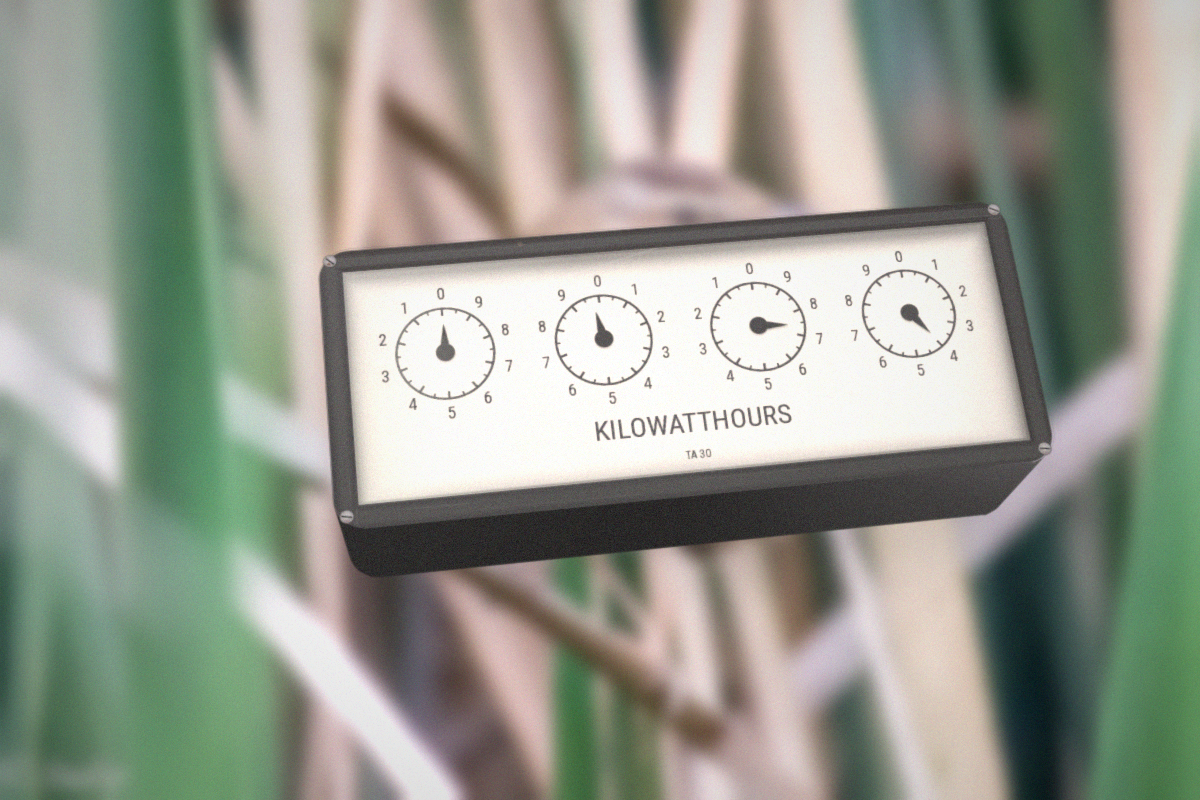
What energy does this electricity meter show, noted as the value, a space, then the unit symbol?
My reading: 9974 kWh
